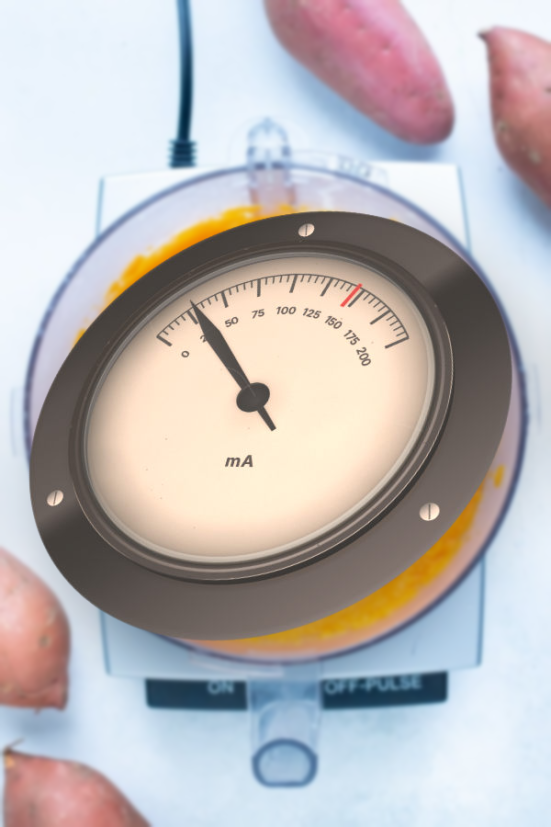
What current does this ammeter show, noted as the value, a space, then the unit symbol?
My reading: 30 mA
